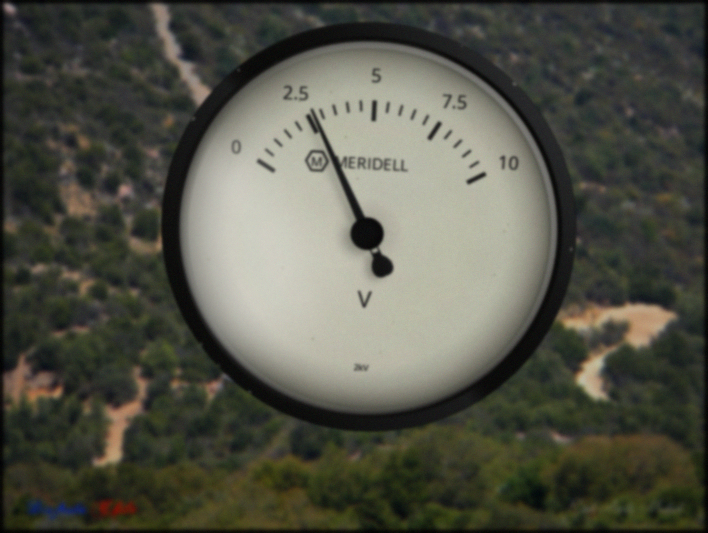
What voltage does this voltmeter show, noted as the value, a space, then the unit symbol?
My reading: 2.75 V
